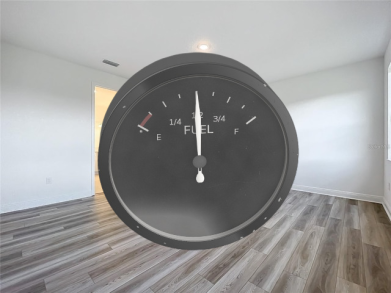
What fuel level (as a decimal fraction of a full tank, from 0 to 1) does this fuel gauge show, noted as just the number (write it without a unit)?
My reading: 0.5
